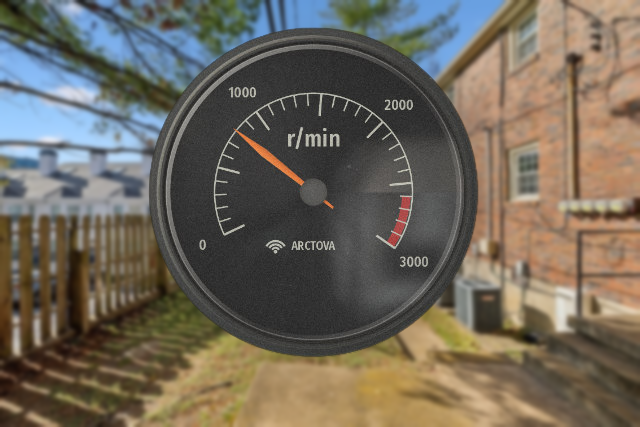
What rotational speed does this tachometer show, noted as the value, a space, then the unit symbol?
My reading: 800 rpm
